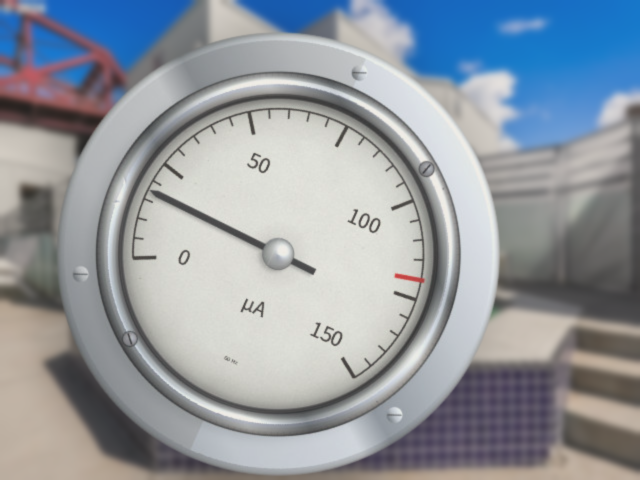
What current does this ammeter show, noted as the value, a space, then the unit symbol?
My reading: 17.5 µA
